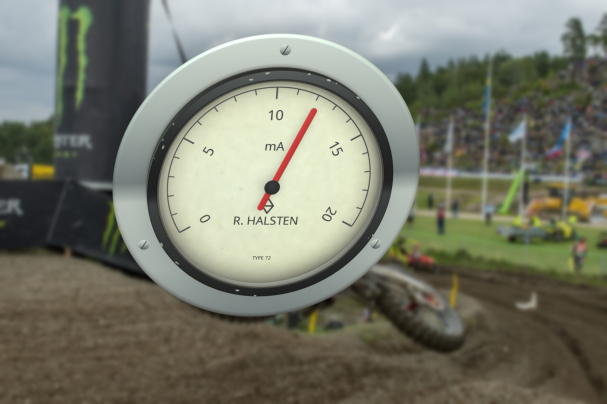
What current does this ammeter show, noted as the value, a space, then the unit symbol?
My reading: 12 mA
